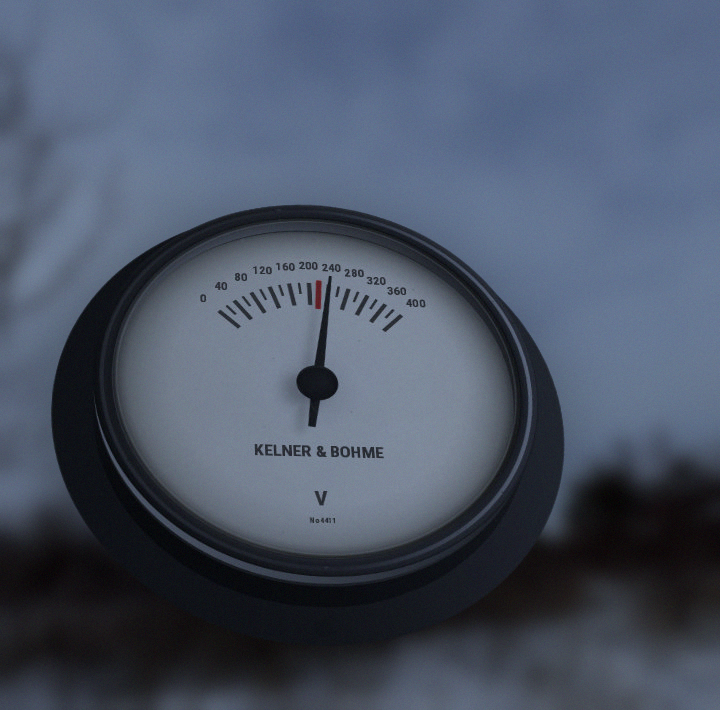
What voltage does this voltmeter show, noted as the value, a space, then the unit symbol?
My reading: 240 V
